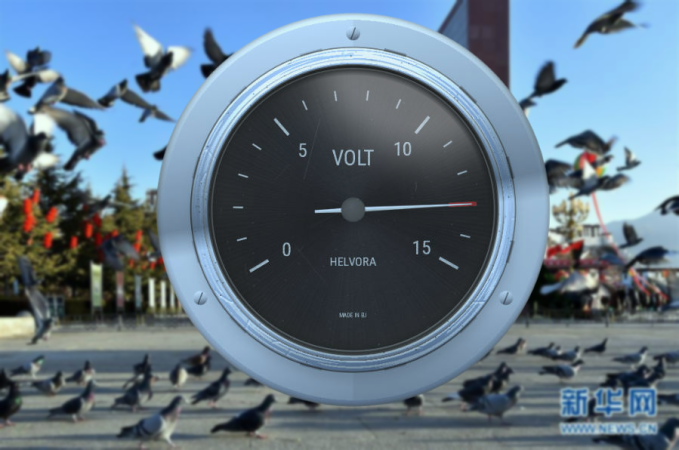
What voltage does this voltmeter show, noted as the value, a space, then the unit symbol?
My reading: 13 V
